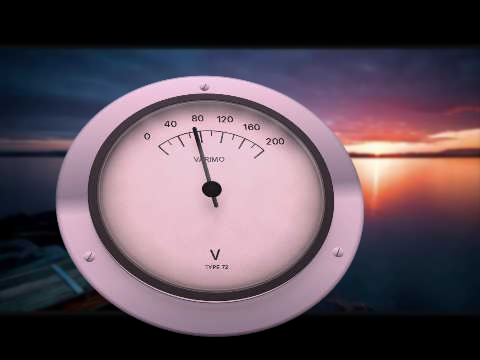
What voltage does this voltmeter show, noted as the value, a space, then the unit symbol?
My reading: 70 V
